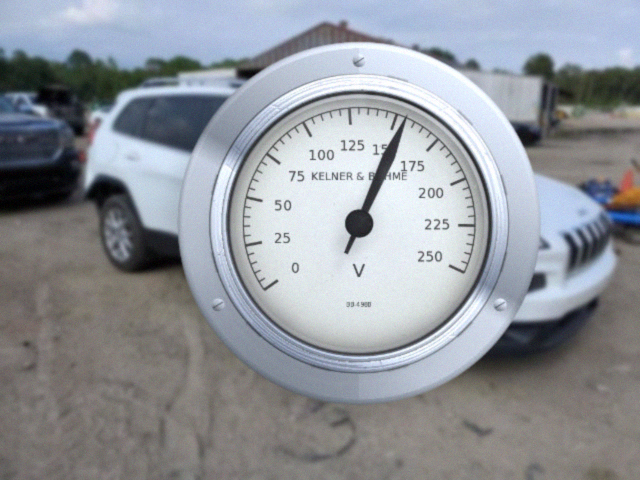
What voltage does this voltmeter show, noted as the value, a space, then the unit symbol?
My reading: 155 V
